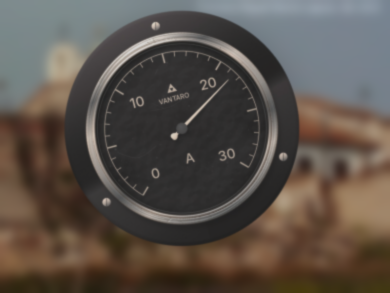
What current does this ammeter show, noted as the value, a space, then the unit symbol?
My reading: 21.5 A
